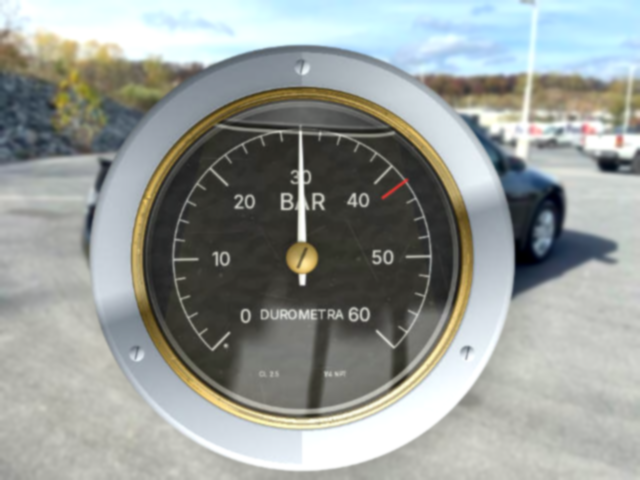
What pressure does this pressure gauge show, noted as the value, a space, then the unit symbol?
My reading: 30 bar
